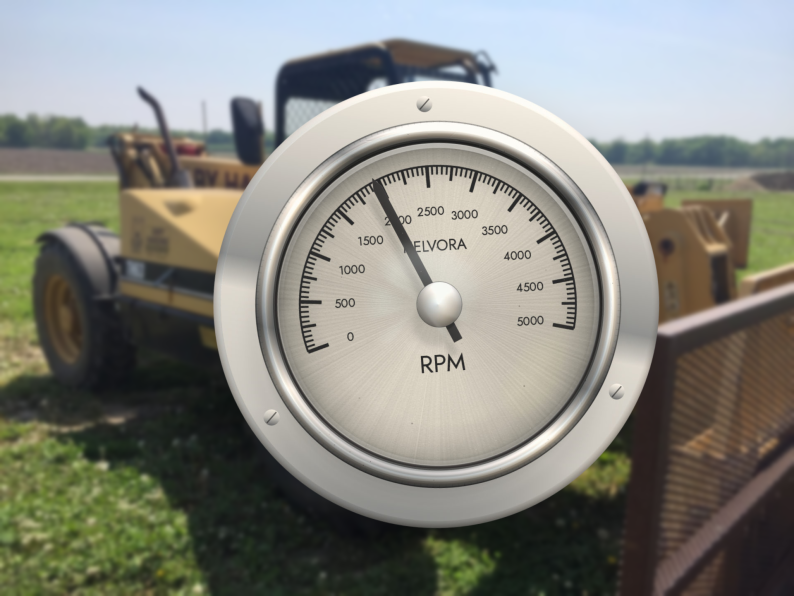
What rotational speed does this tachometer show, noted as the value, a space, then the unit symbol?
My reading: 1950 rpm
